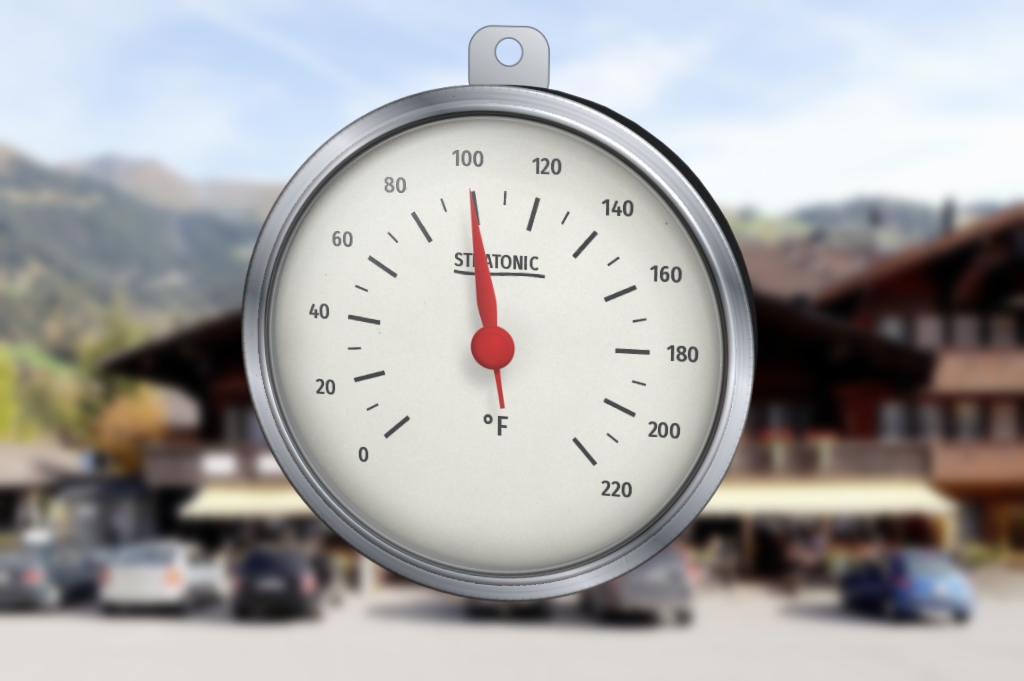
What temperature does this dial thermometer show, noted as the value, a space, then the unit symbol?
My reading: 100 °F
